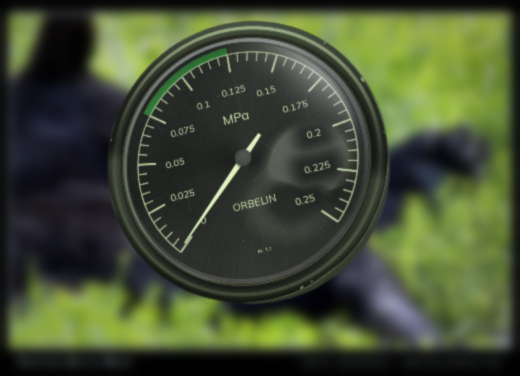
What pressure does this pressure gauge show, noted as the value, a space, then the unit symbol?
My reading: 0 MPa
